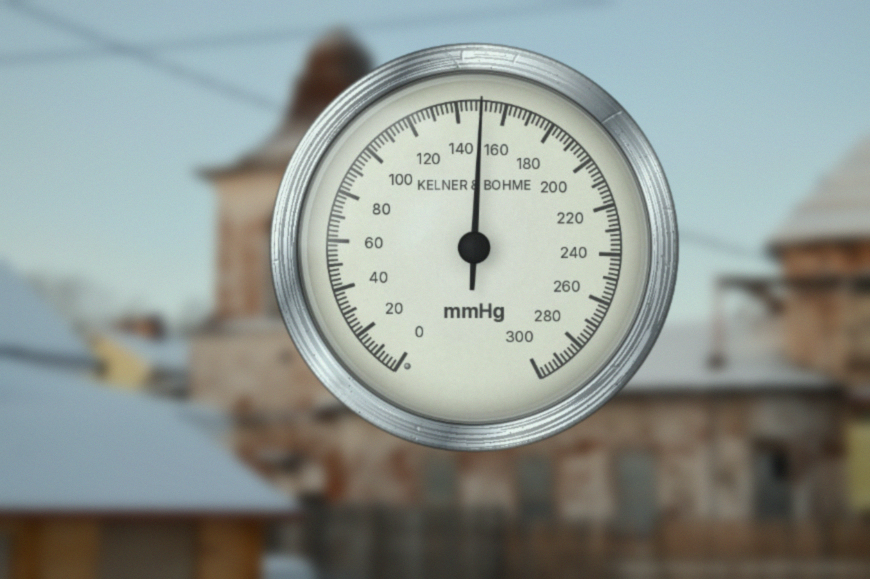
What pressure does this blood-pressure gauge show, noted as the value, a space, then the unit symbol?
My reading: 150 mmHg
